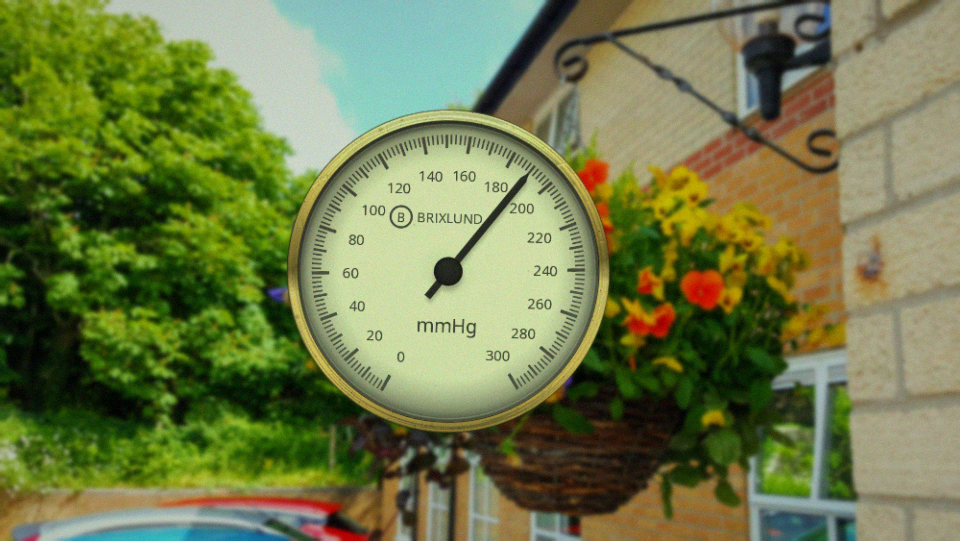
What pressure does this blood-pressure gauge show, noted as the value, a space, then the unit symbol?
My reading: 190 mmHg
